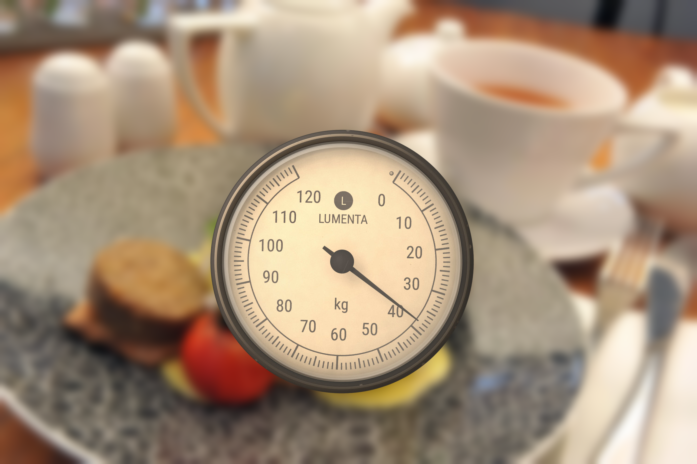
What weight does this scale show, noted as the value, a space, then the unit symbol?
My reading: 38 kg
